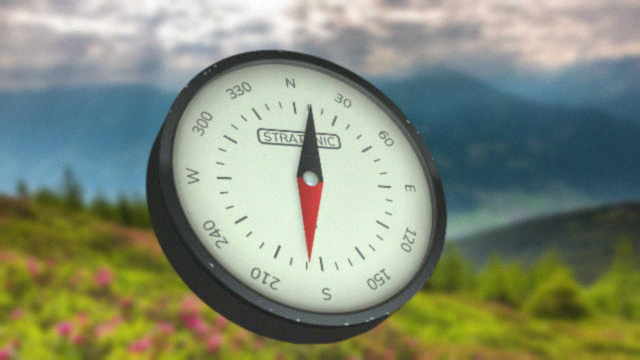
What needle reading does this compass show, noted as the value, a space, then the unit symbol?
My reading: 190 °
